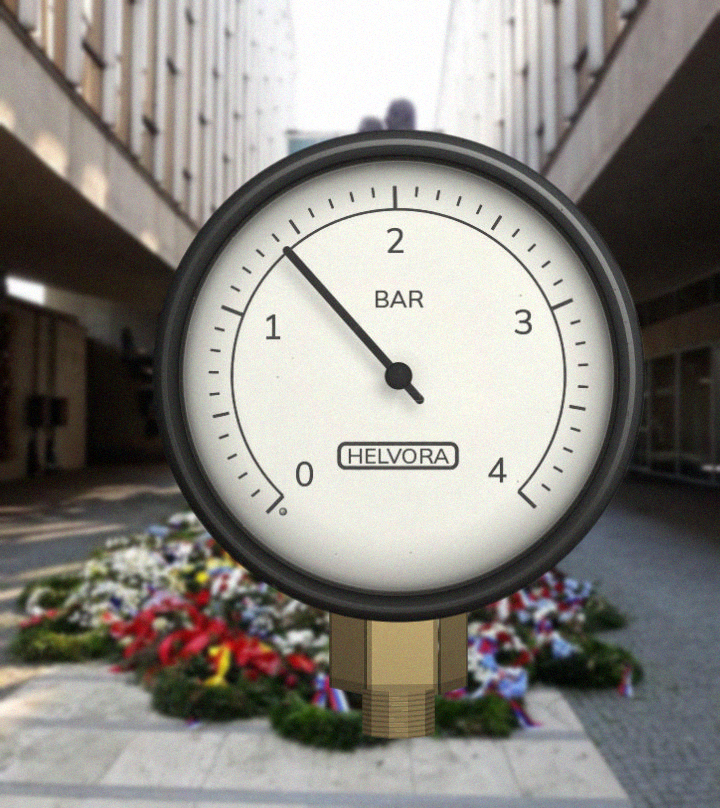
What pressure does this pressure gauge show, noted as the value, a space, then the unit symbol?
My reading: 1.4 bar
